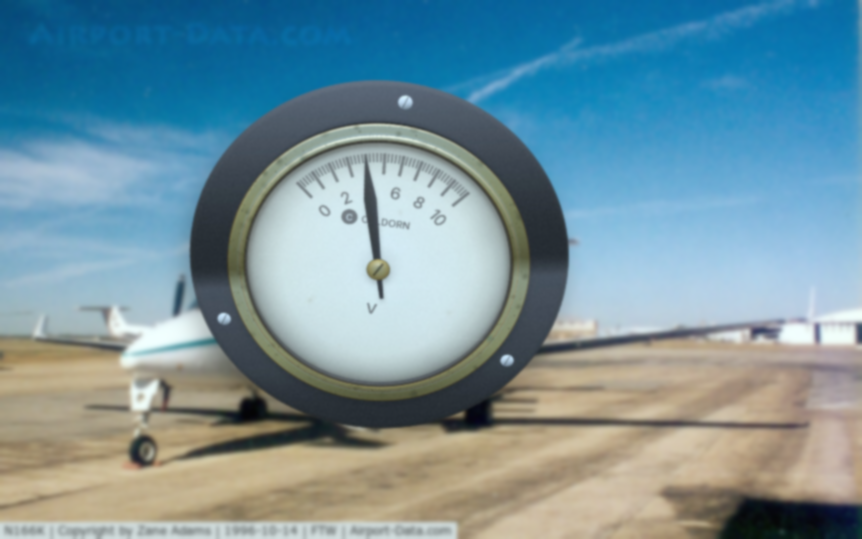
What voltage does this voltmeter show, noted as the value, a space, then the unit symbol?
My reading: 4 V
